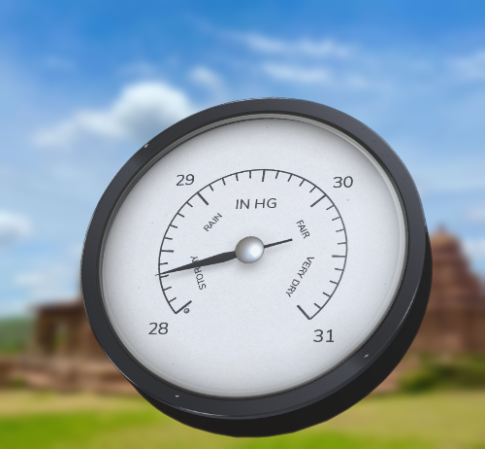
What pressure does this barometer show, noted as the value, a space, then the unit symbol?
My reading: 28.3 inHg
